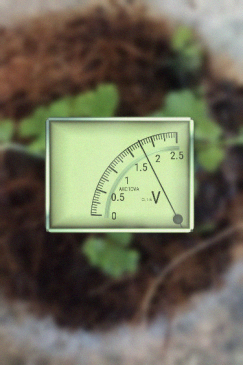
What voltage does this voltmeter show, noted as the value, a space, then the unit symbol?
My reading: 1.75 V
